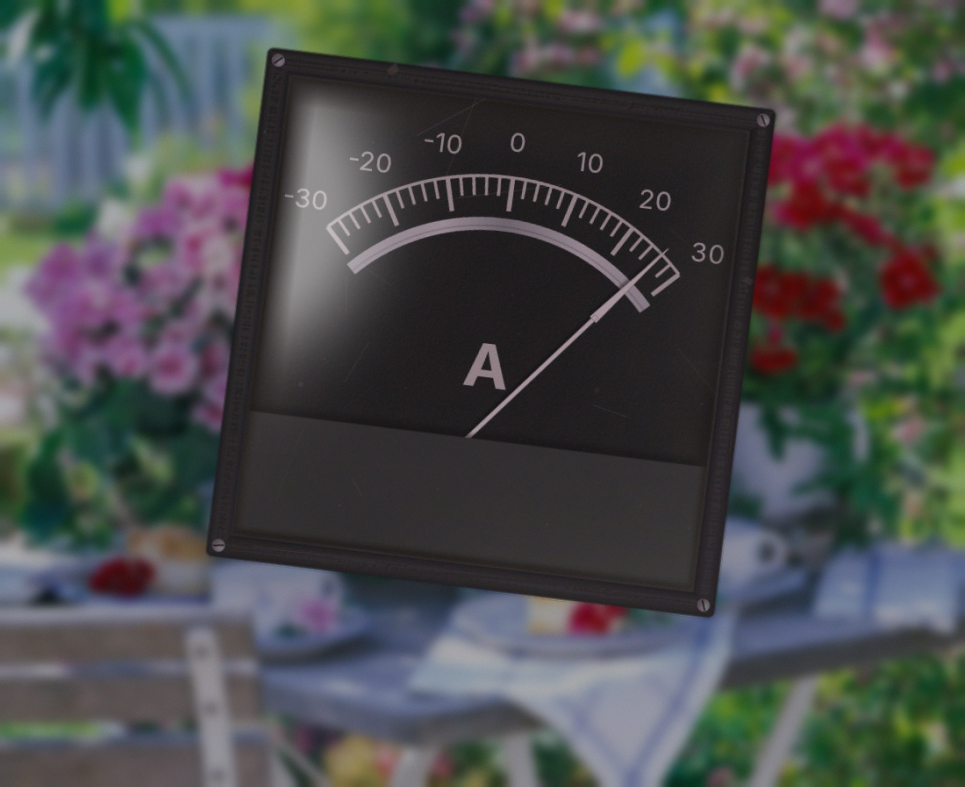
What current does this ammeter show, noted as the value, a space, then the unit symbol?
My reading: 26 A
